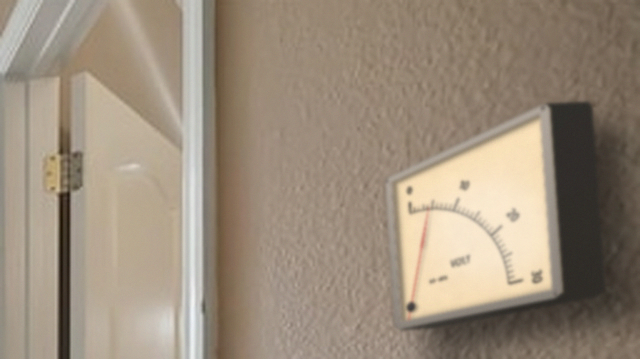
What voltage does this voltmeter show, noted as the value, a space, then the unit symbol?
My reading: 5 V
